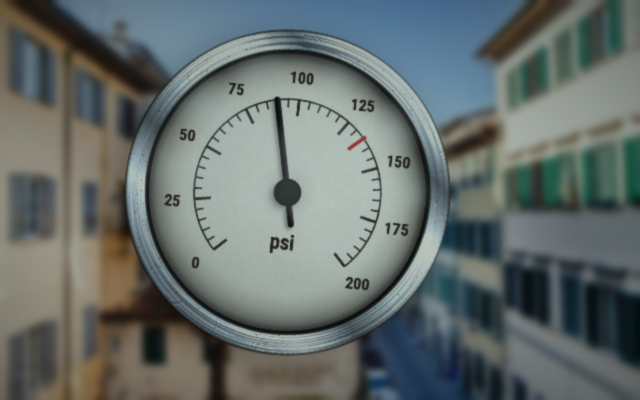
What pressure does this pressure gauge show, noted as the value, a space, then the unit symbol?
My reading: 90 psi
